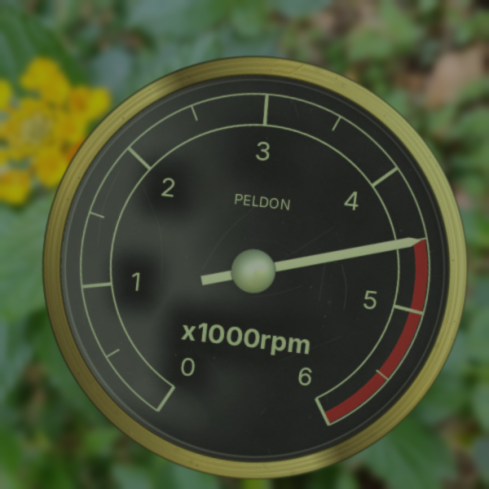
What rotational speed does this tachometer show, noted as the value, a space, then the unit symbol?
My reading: 4500 rpm
